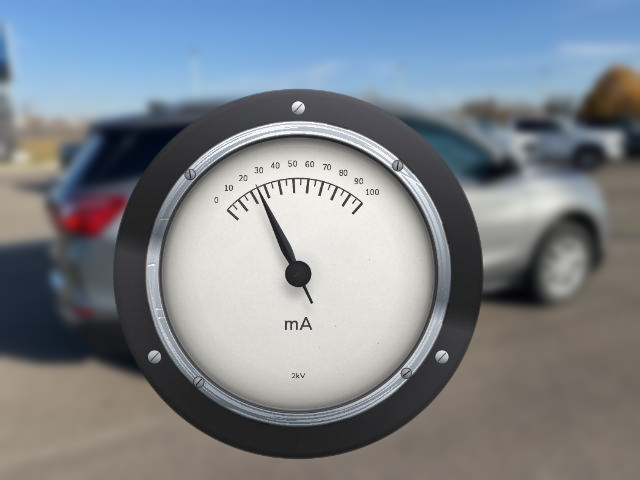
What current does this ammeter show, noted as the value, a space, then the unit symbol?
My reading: 25 mA
